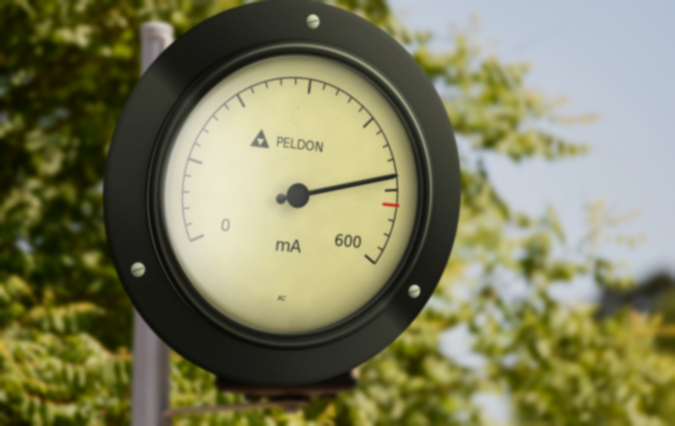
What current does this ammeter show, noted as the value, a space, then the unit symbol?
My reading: 480 mA
